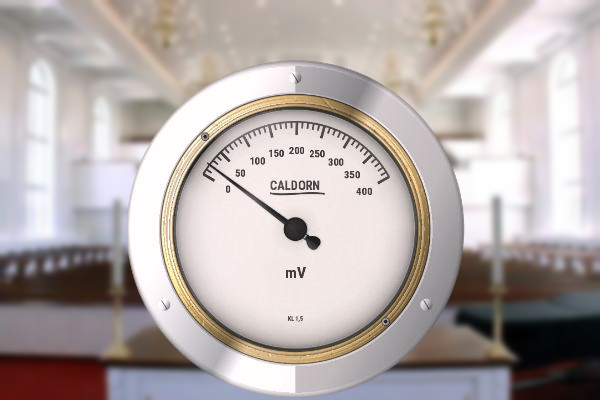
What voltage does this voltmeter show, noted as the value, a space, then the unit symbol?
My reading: 20 mV
